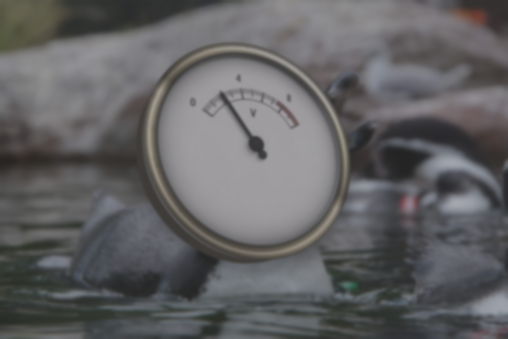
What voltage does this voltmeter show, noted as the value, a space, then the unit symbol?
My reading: 2 V
